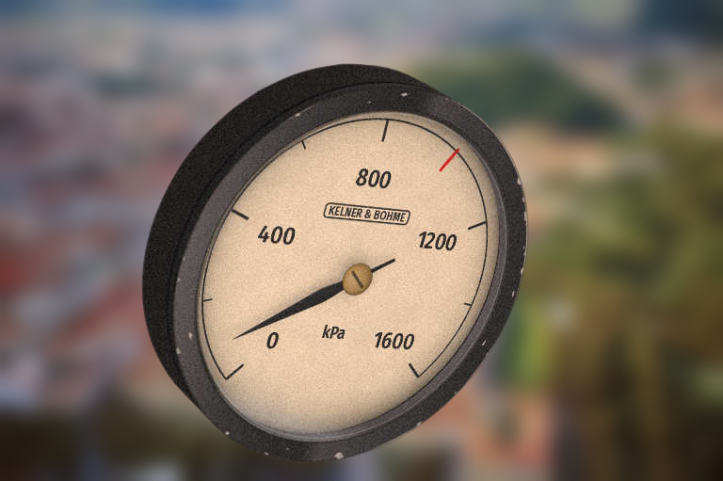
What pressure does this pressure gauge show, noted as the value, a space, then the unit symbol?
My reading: 100 kPa
